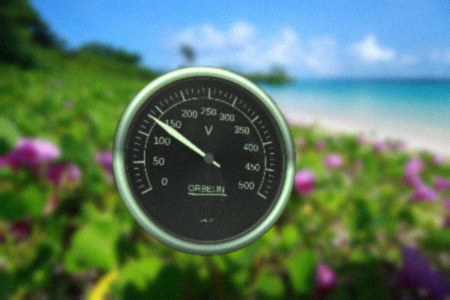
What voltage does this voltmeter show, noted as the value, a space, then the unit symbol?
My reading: 130 V
